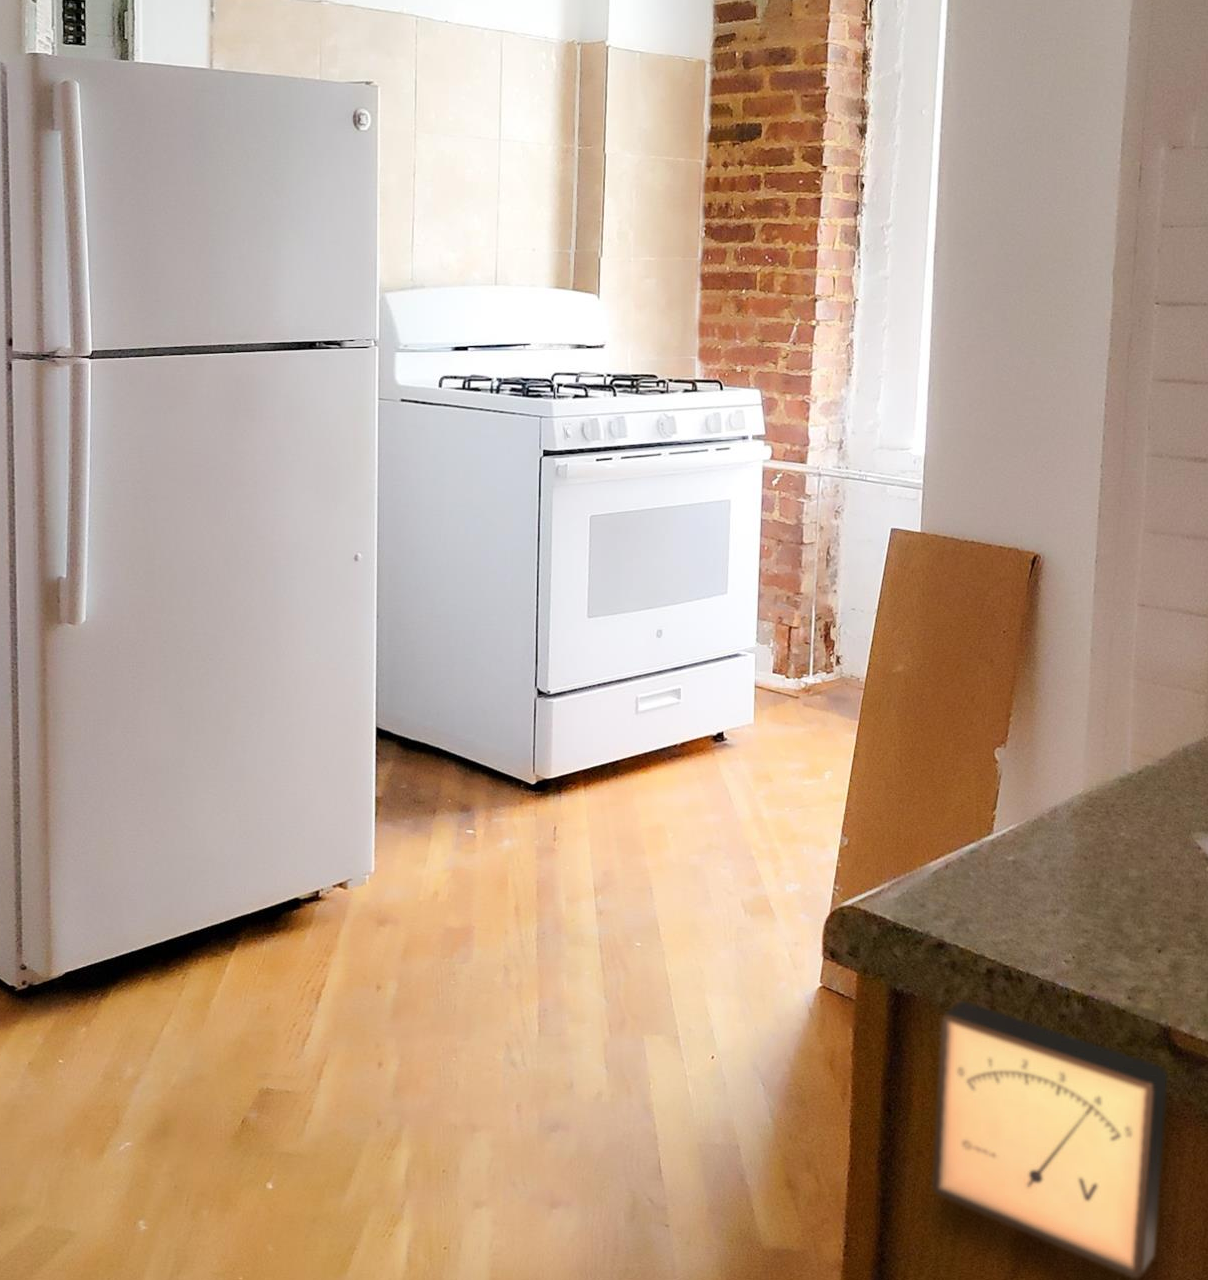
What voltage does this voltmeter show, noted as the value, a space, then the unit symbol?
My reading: 4 V
